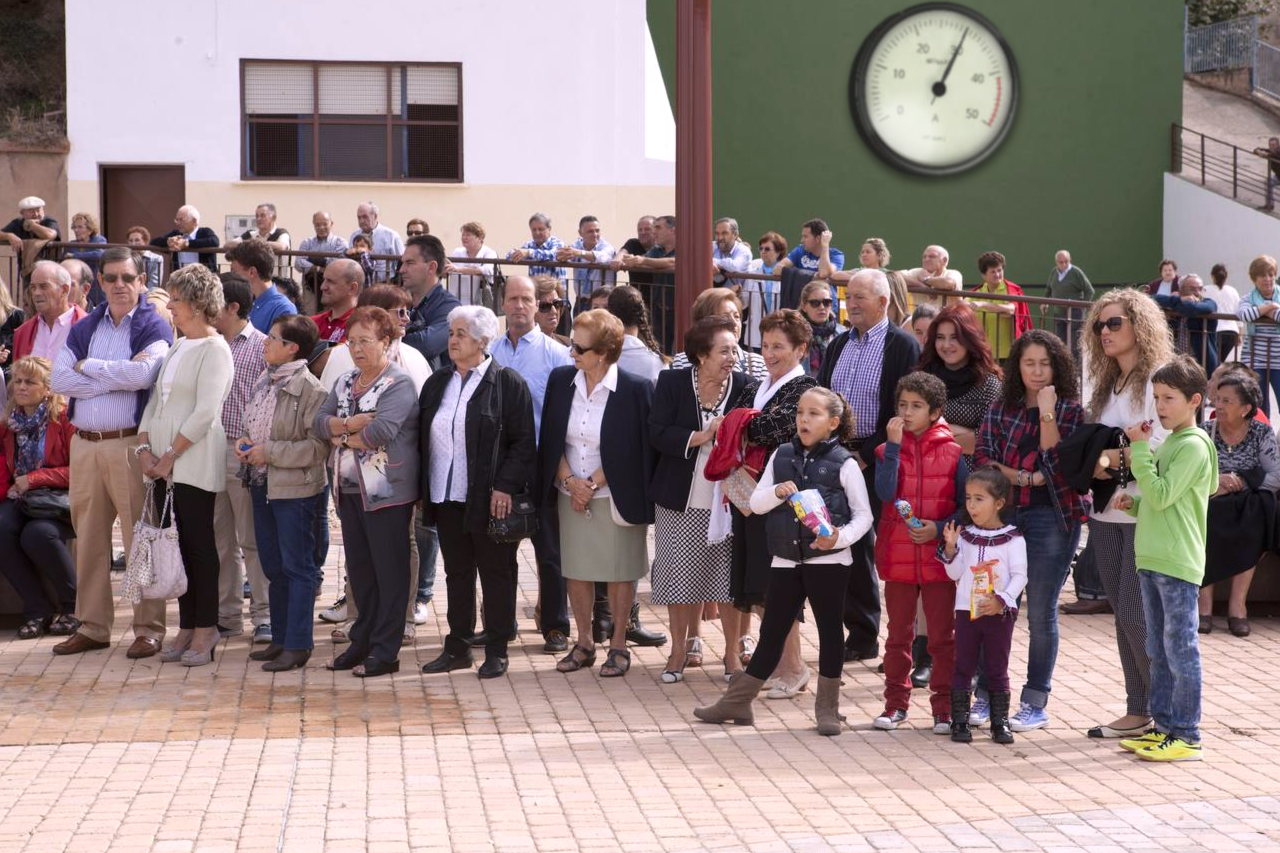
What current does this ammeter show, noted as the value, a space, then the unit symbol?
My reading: 30 A
